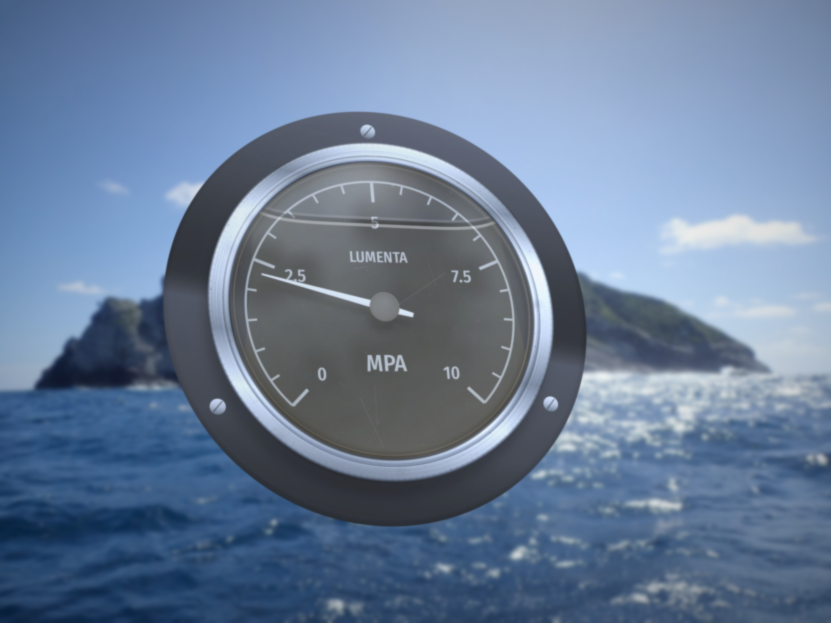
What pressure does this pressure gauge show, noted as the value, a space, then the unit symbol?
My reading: 2.25 MPa
